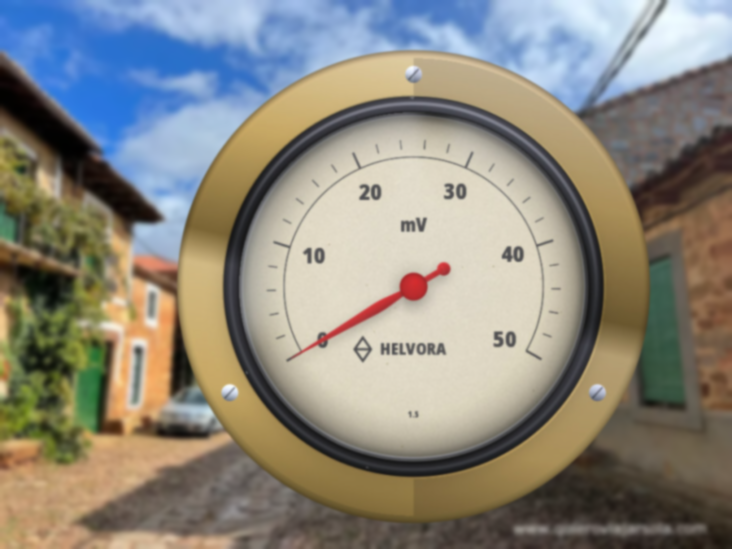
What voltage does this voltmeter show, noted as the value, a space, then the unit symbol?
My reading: 0 mV
